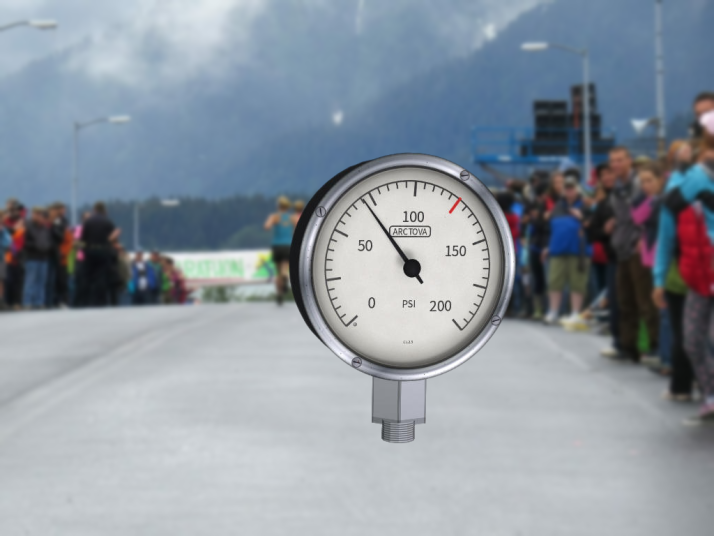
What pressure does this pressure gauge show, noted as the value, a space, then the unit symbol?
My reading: 70 psi
